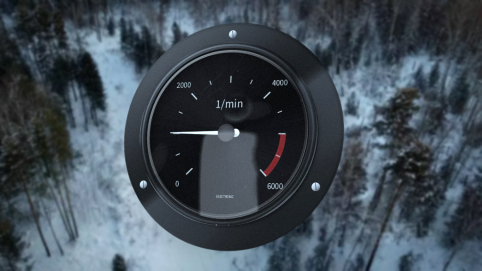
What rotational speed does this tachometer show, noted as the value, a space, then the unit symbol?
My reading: 1000 rpm
